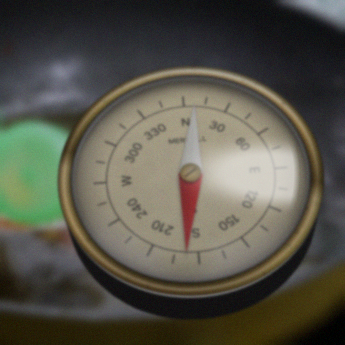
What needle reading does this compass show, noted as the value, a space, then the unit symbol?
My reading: 187.5 °
